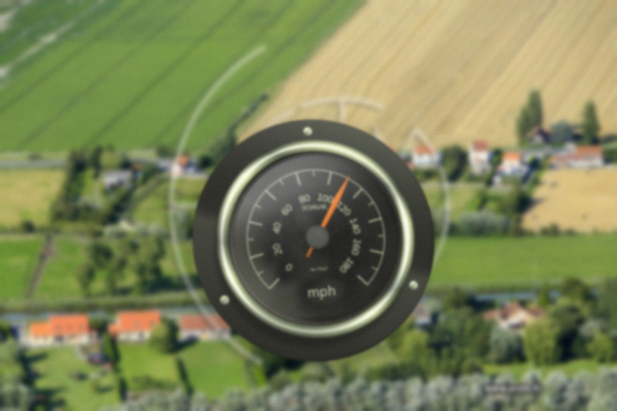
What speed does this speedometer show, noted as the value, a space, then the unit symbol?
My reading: 110 mph
